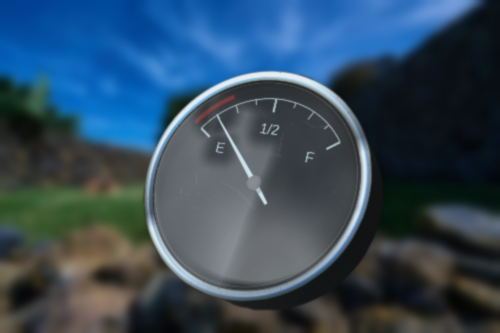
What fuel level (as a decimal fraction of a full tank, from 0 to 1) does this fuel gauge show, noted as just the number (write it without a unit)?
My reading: 0.125
